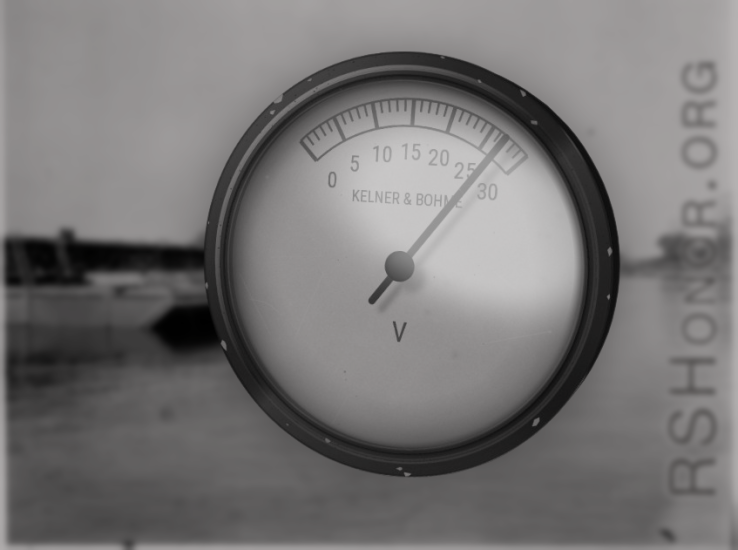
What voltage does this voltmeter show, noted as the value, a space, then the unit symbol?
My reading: 27 V
